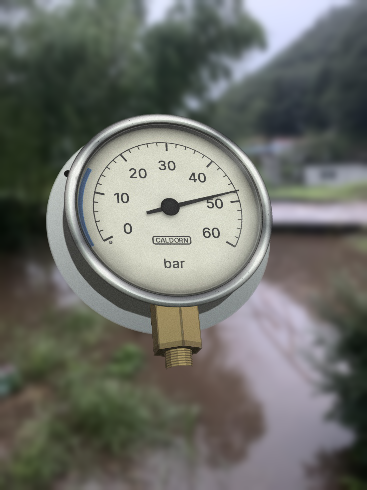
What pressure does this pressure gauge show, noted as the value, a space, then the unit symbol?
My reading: 48 bar
